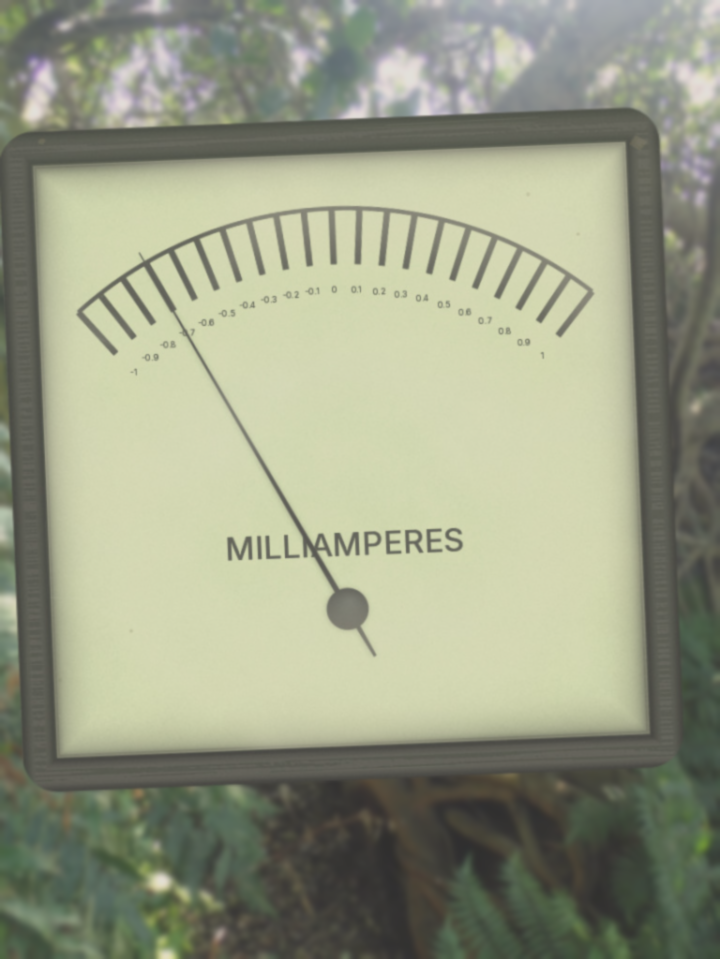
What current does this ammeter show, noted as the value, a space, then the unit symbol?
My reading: -0.7 mA
